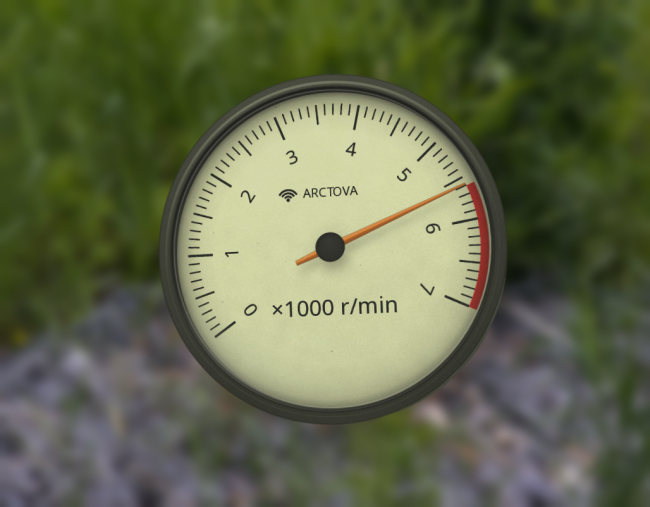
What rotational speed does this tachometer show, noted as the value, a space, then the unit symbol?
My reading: 5600 rpm
